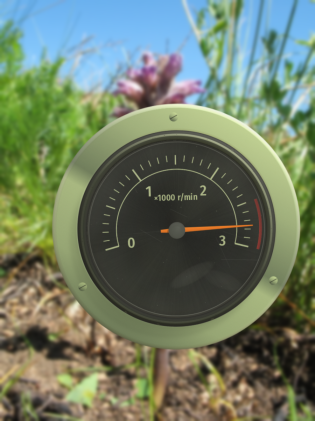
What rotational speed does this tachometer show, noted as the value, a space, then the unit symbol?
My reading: 2750 rpm
